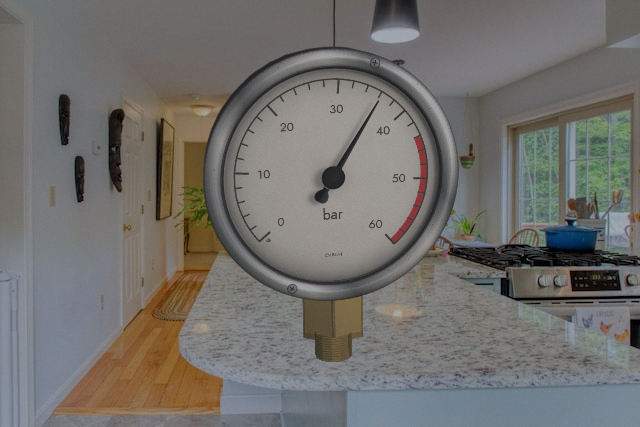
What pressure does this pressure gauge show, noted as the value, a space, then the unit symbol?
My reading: 36 bar
